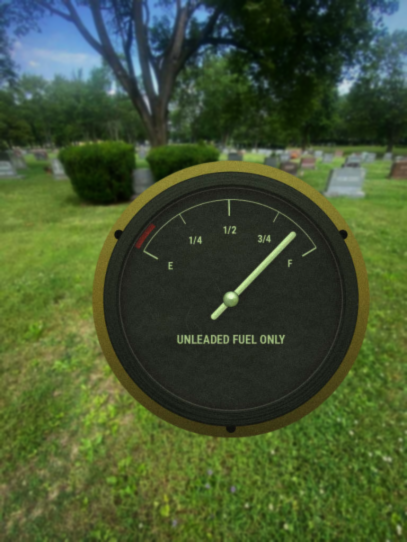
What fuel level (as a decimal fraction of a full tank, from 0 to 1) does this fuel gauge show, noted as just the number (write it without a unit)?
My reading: 0.875
